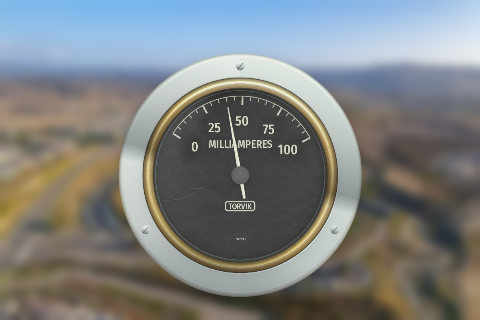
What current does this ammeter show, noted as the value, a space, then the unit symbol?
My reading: 40 mA
